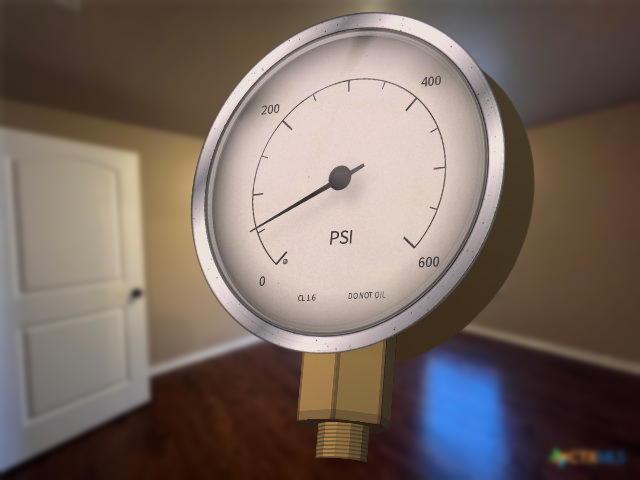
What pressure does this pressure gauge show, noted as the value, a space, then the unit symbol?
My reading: 50 psi
